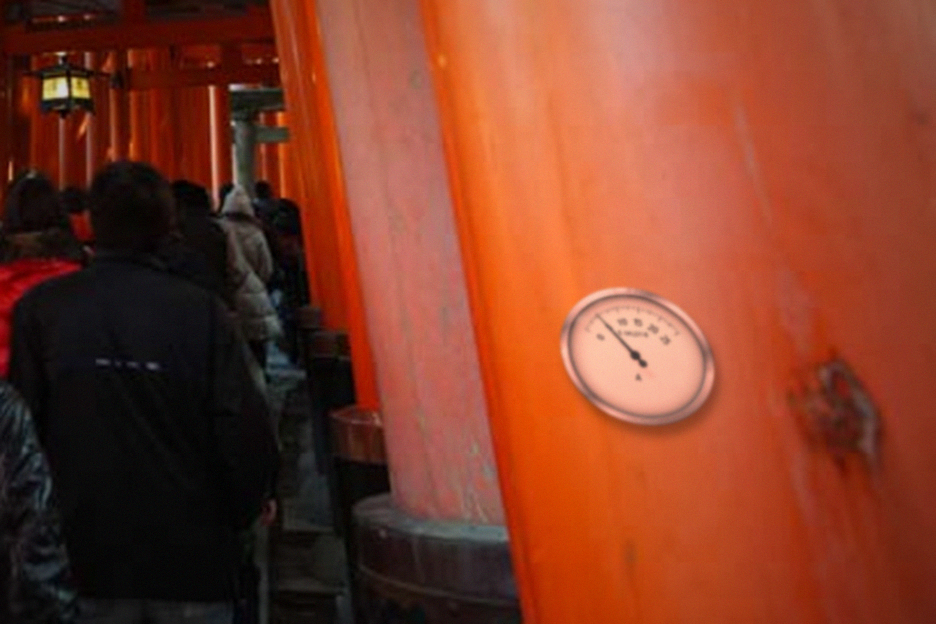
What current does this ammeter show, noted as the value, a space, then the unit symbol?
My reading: 5 A
